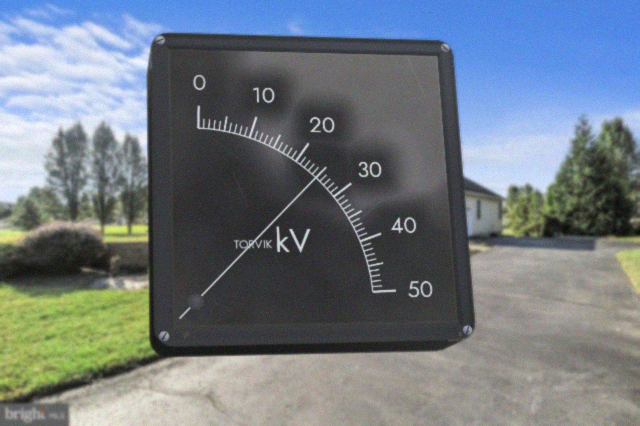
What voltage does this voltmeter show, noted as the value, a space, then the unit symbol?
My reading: 25 kV
